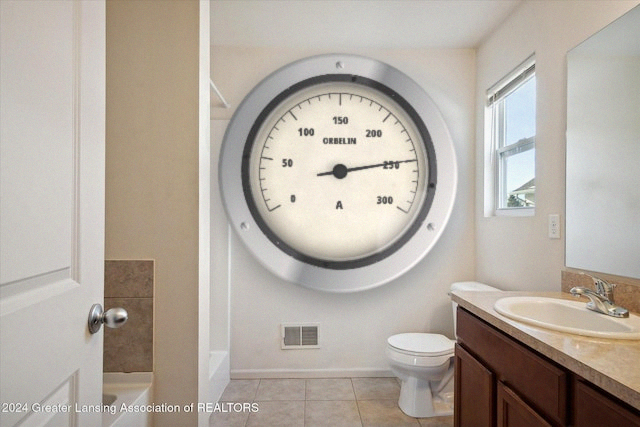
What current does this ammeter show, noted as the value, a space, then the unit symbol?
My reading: 250 A
